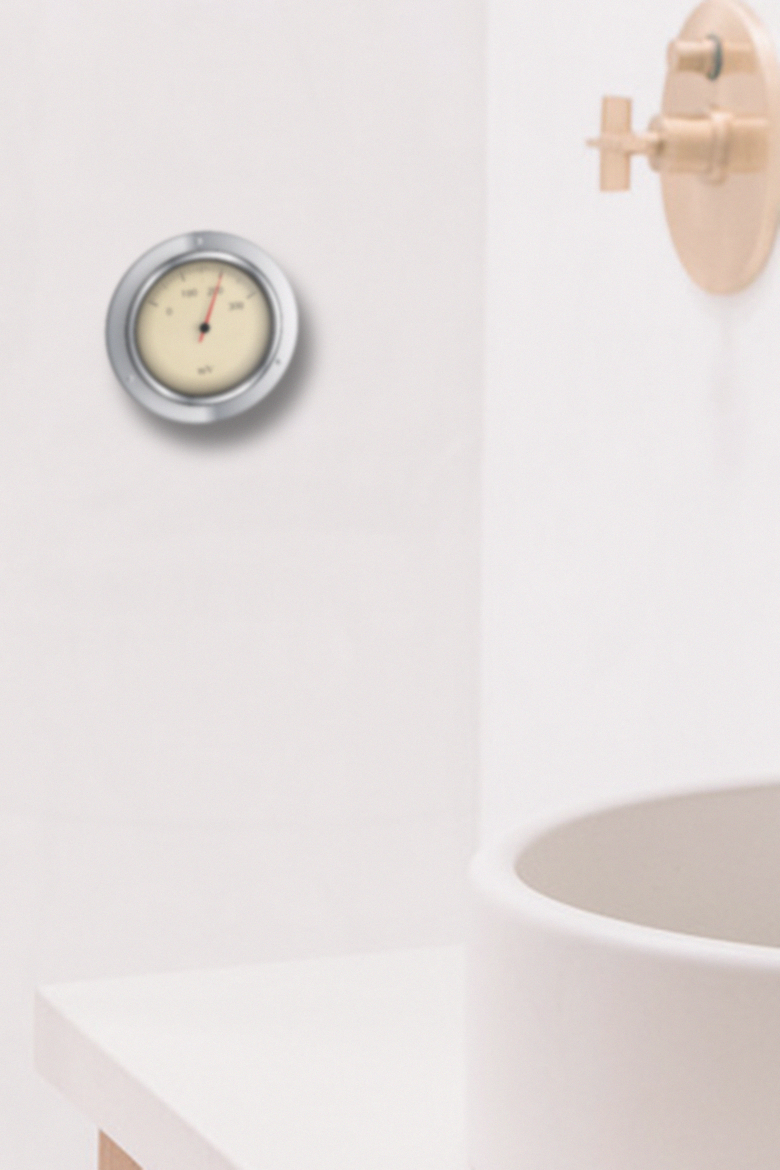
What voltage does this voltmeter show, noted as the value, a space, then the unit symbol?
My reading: 200 mV
